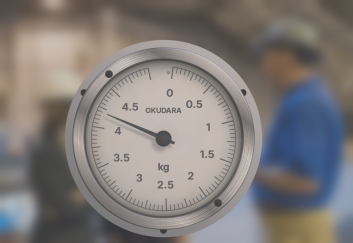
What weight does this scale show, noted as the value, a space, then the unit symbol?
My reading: 4.2 kg
